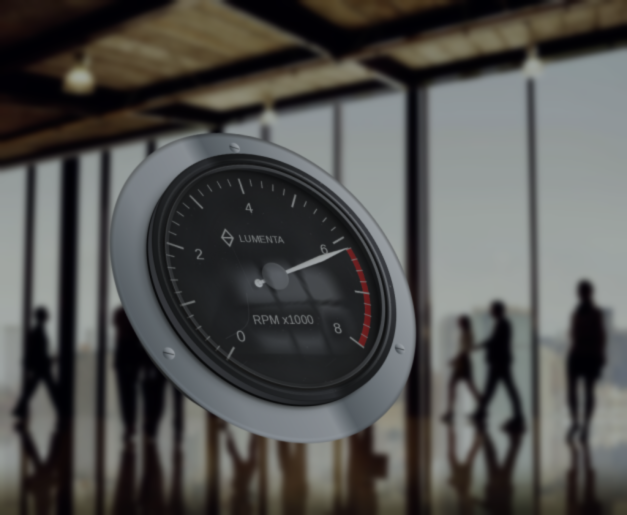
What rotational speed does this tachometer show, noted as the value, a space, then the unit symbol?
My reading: 6200 rpm
